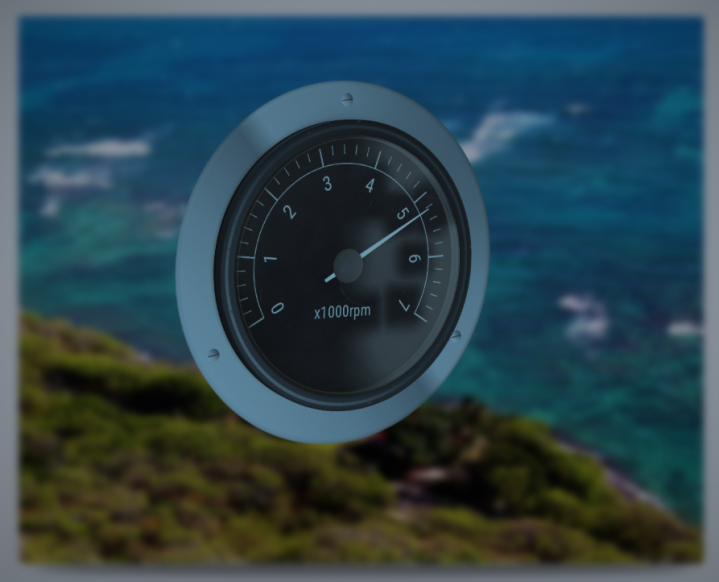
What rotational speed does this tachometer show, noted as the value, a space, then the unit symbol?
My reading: 5200 rpm
